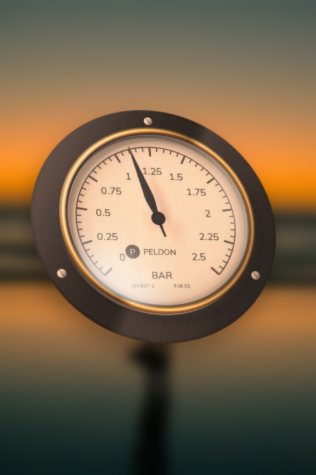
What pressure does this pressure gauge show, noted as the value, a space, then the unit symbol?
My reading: 1.1 bar
